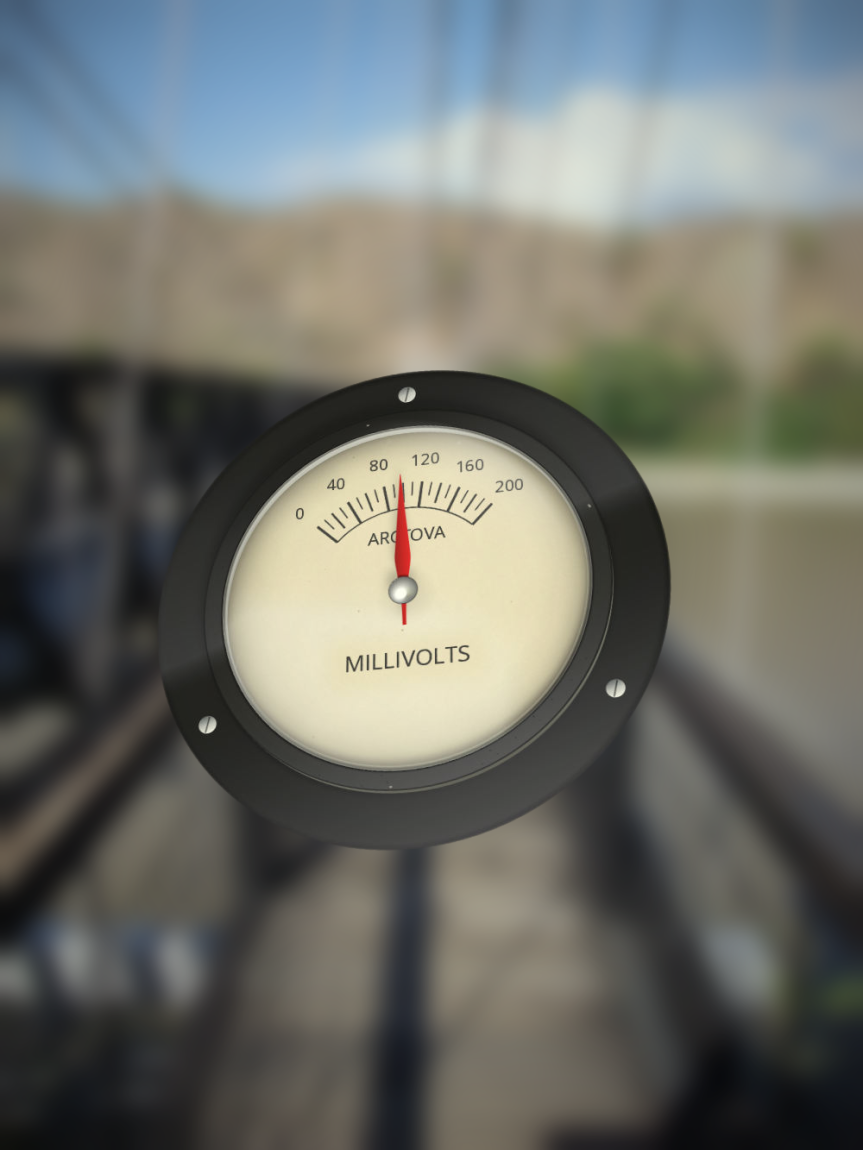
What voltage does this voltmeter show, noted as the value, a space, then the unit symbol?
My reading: 100 mV
